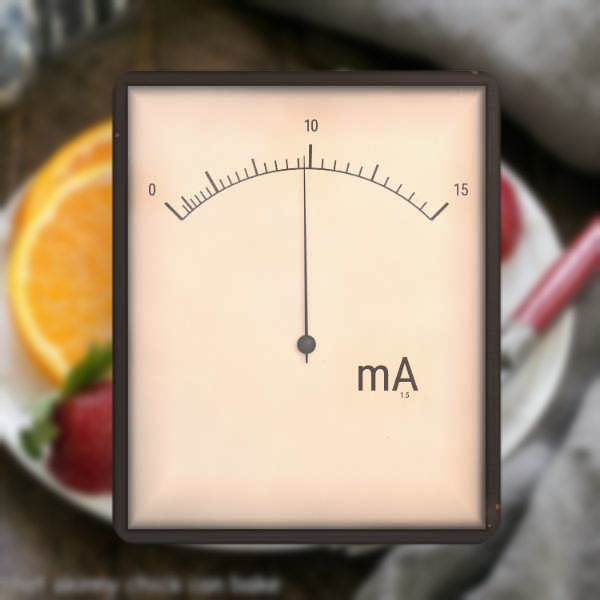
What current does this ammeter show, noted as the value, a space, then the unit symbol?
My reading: 9.75 mA
